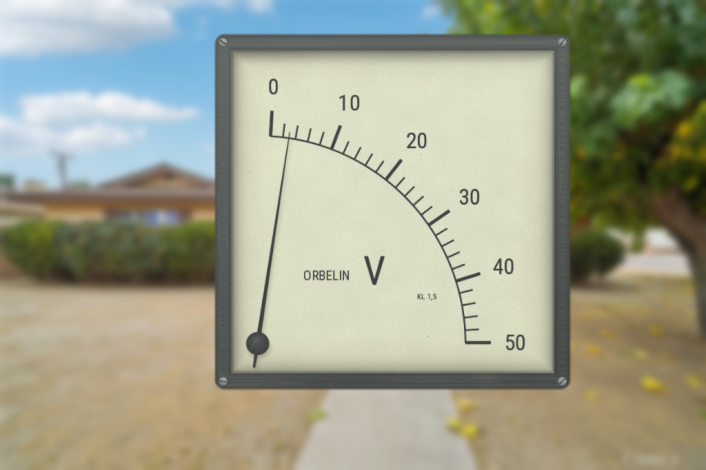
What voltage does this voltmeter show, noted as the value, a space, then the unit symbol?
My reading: 3 V
